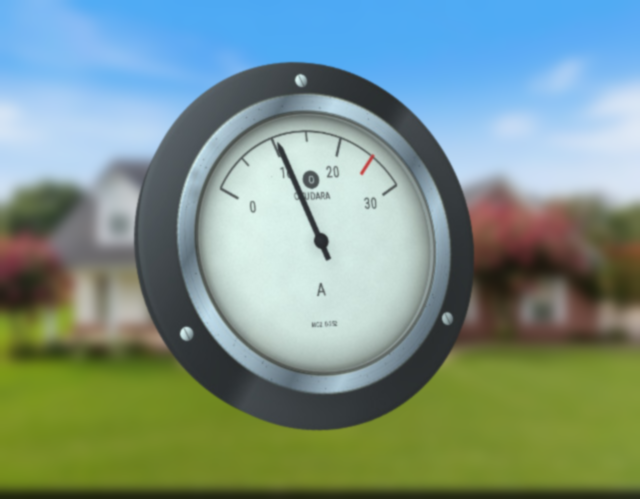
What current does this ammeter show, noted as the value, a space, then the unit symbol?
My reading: 10 A
